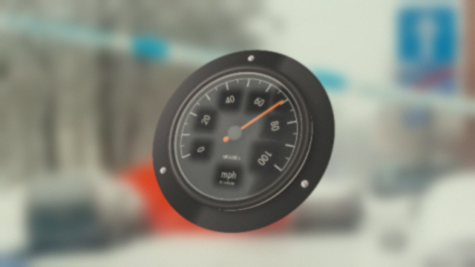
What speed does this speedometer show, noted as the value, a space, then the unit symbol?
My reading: 70 mph
